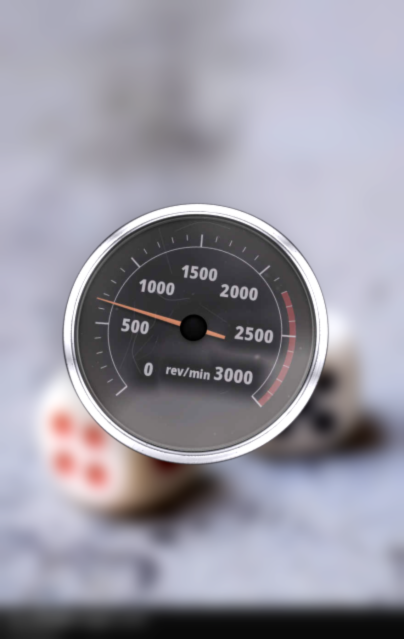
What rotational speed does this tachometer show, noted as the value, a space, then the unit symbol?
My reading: 650 rpm
